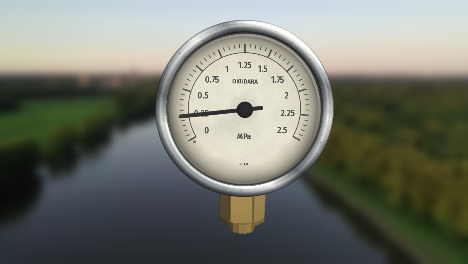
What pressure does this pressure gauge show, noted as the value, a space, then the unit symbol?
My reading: 0.25 MPa
